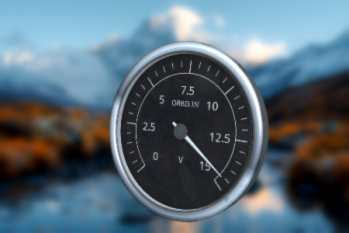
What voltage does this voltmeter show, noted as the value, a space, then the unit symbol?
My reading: 14.5 V
